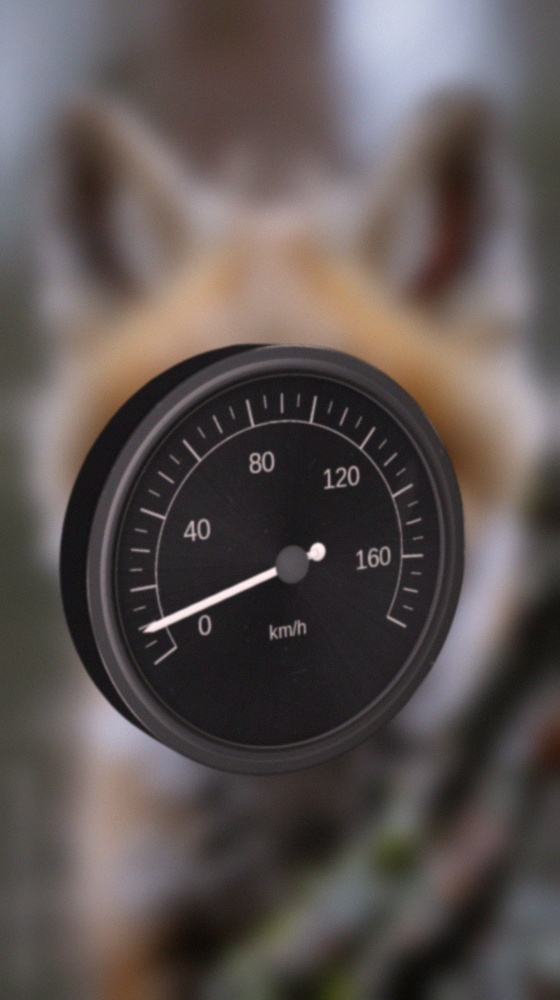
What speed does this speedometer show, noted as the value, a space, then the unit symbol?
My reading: 10 km/h
